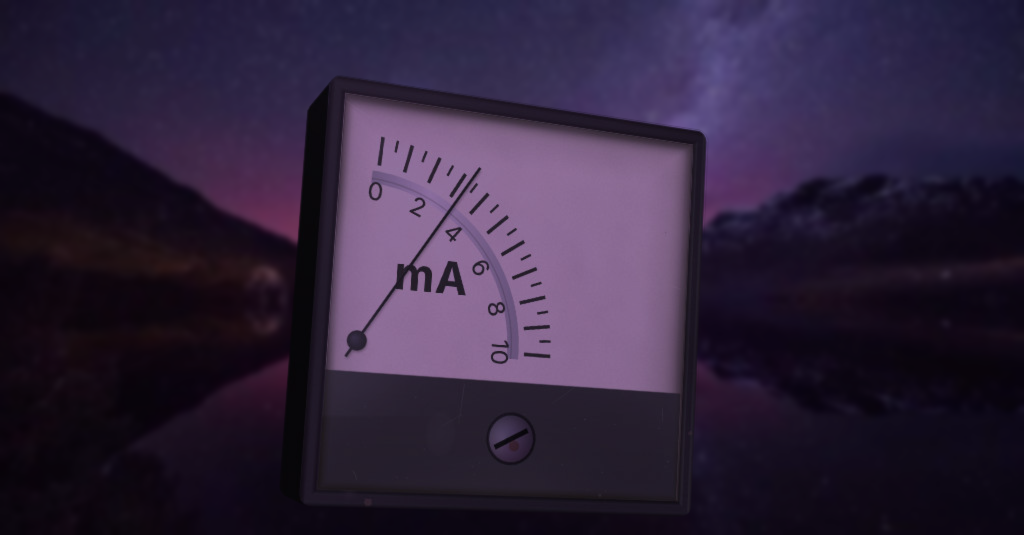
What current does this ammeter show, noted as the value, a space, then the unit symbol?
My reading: 3.25 mA
